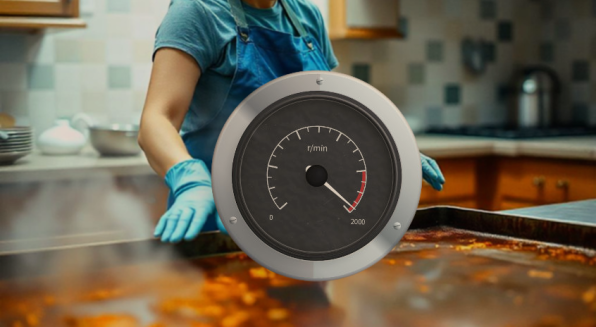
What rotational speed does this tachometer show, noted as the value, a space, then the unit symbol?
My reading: 1950 rpm
